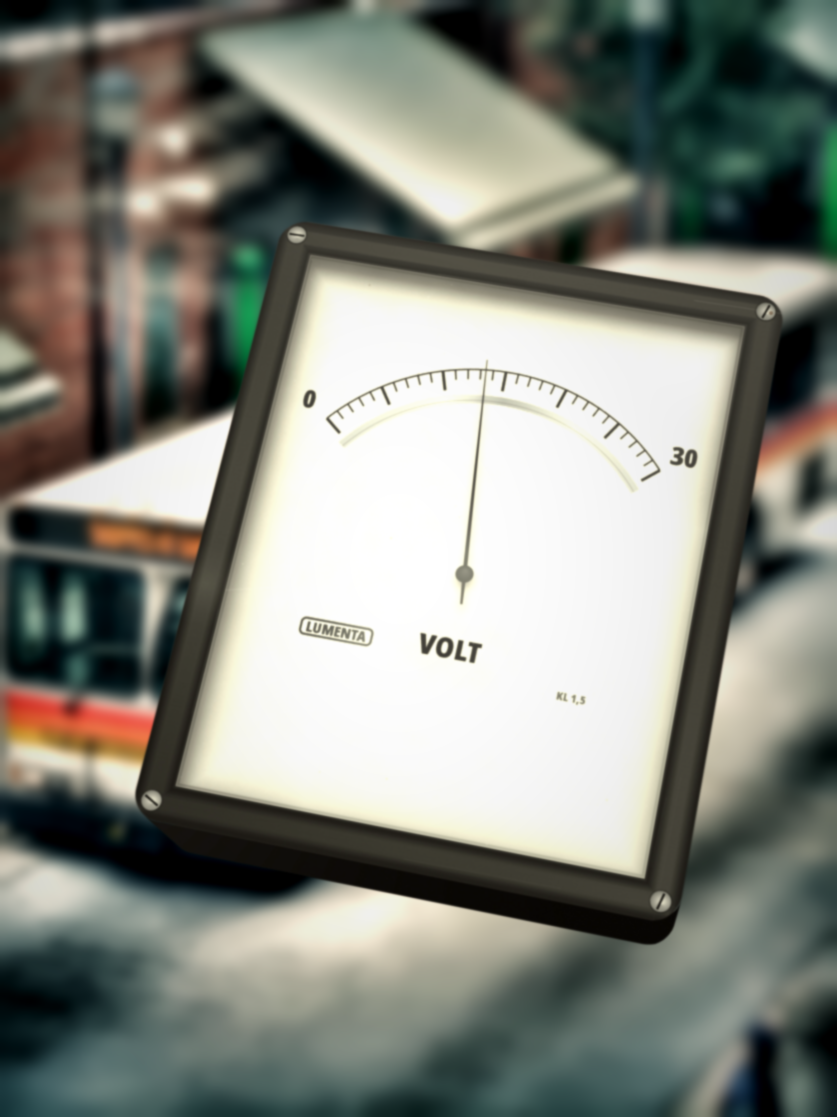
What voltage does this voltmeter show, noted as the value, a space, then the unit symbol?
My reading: 13.5 V
